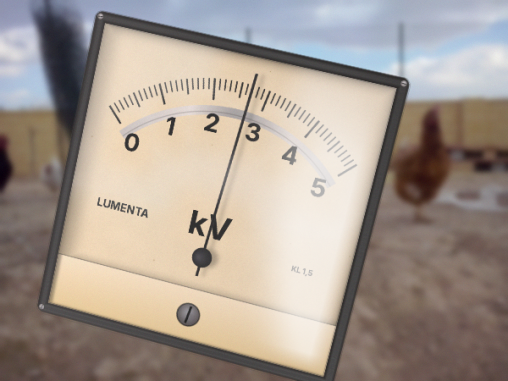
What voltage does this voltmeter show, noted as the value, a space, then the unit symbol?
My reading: 2.7 kV
